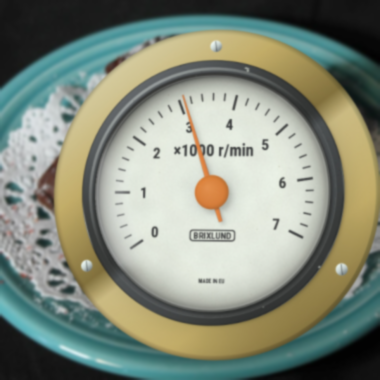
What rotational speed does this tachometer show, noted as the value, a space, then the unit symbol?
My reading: 3100 rpm
